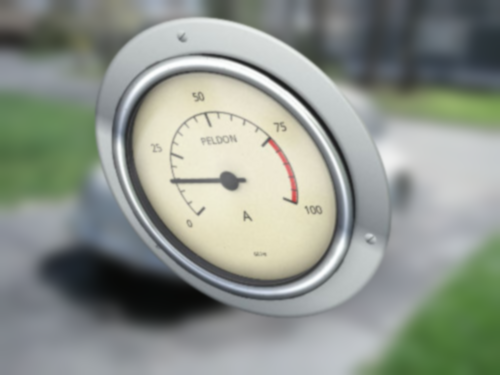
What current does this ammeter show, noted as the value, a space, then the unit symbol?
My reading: 15 A
